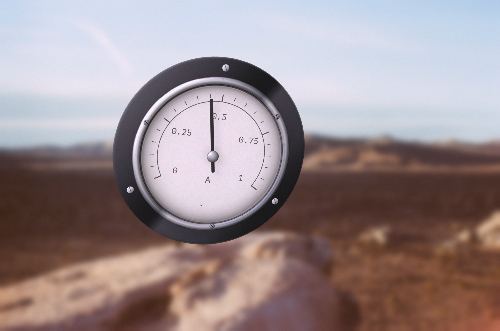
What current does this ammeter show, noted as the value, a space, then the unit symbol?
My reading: 0.45 A
